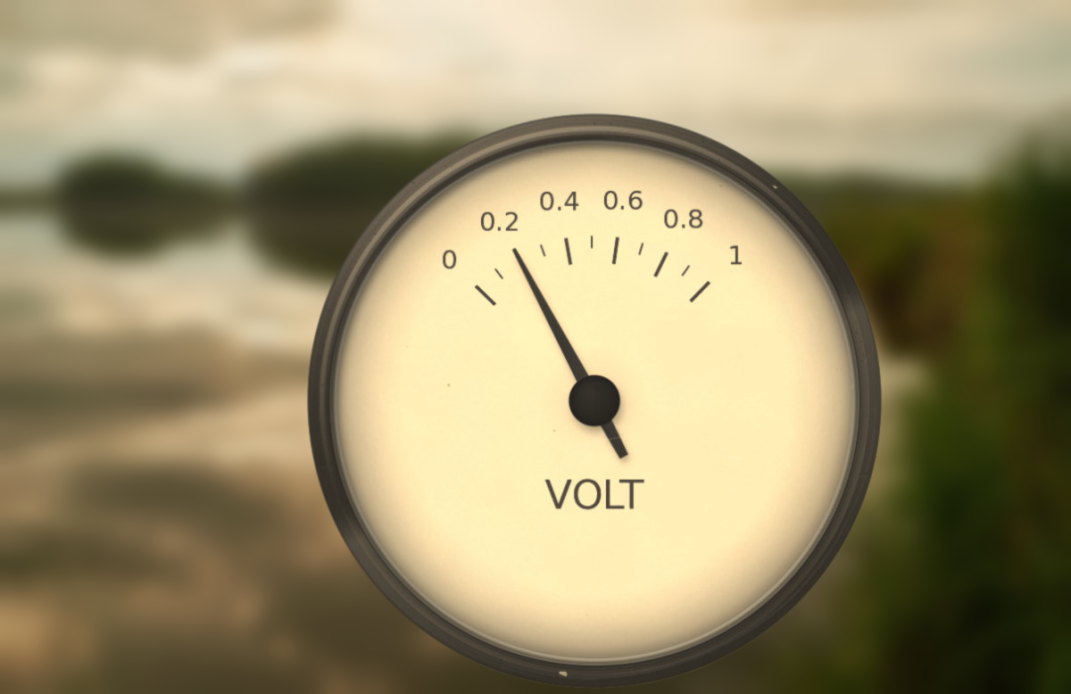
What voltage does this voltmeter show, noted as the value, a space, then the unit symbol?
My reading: 0.2 V
